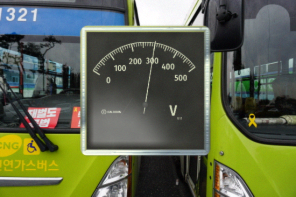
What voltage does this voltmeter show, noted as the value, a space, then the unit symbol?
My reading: 300 V
